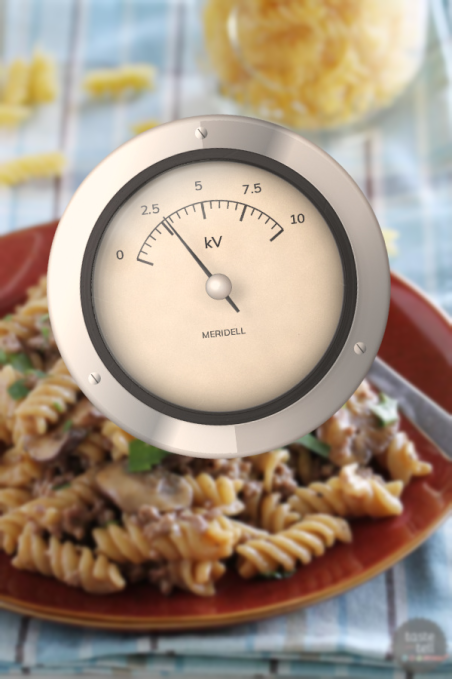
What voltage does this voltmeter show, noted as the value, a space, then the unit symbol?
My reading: 2.75 kV
